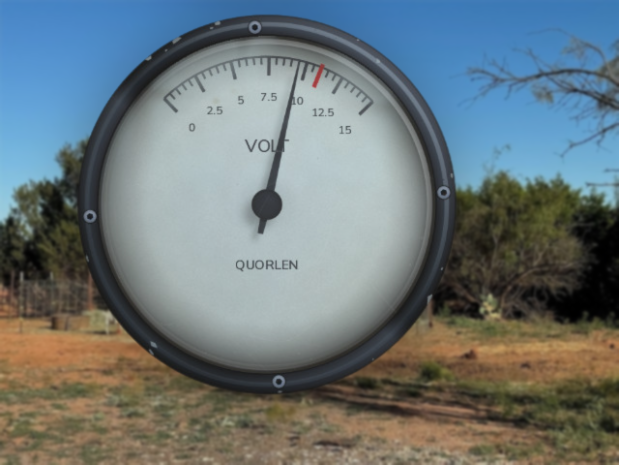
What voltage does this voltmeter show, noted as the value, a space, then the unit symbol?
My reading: 9.5 V
